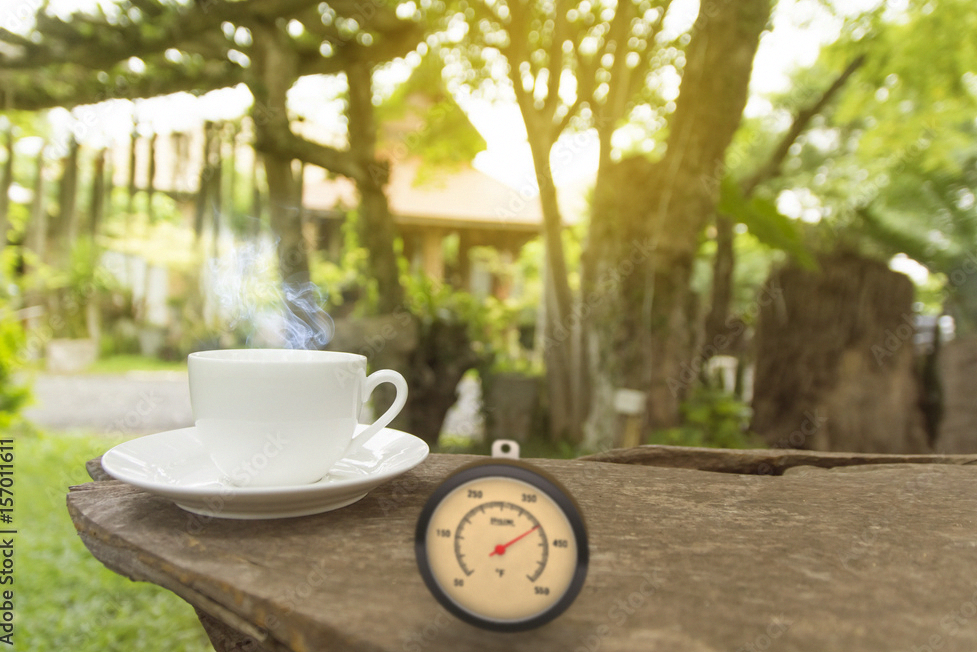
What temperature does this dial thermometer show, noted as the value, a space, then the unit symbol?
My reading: 400 °F
